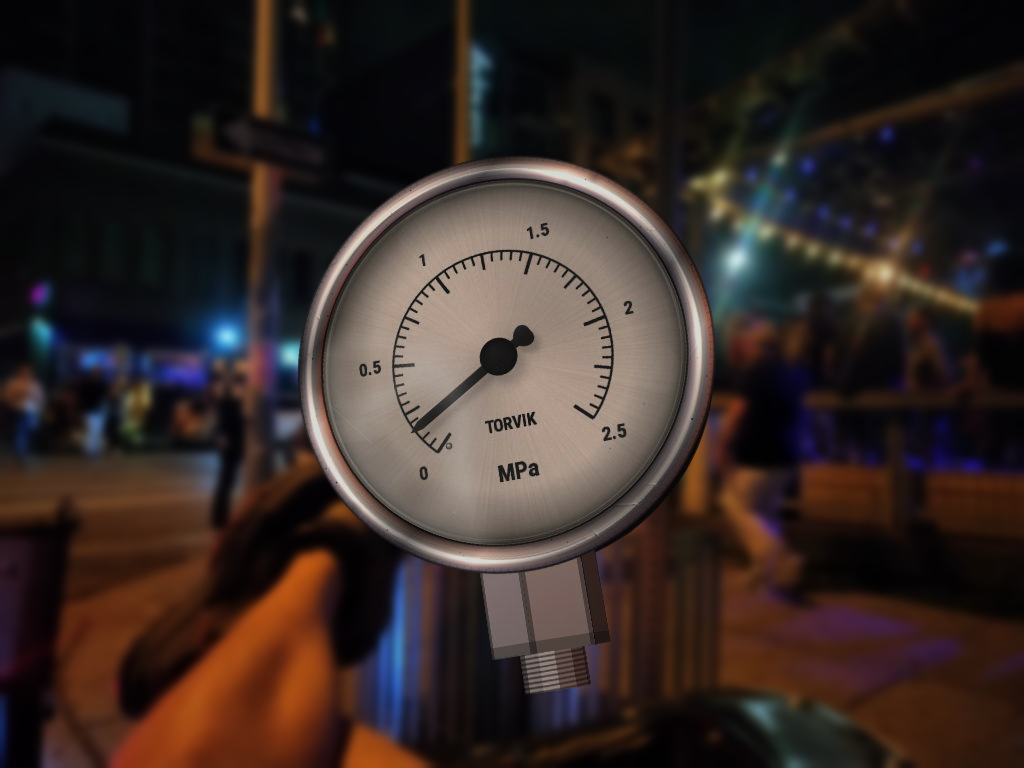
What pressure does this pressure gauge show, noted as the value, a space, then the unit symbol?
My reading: 0.15 MPa
